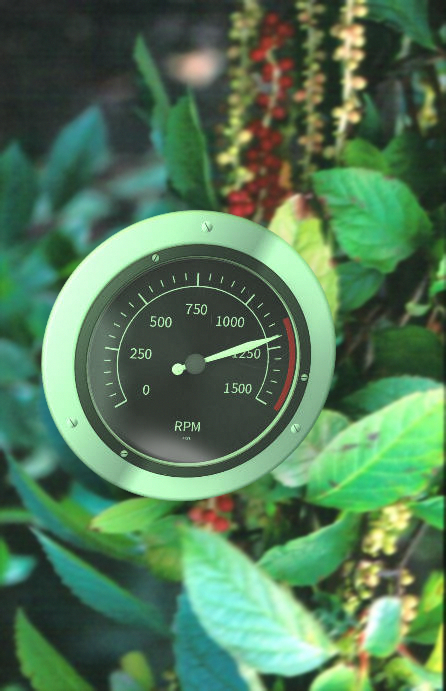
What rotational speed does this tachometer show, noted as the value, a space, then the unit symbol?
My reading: 1200 rpm
